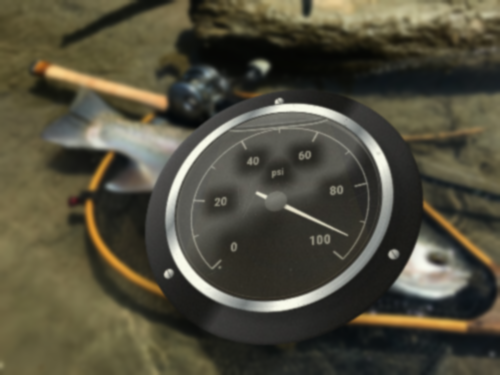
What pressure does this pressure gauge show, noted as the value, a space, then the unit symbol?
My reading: 95 psi
